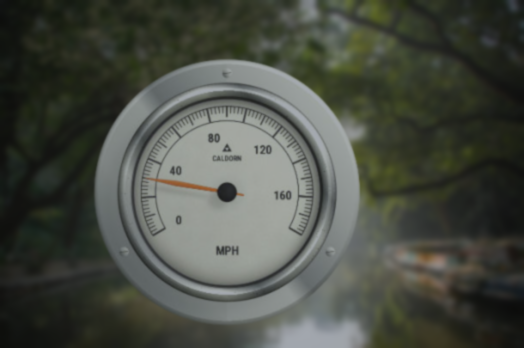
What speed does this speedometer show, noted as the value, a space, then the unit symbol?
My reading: 30 mph
